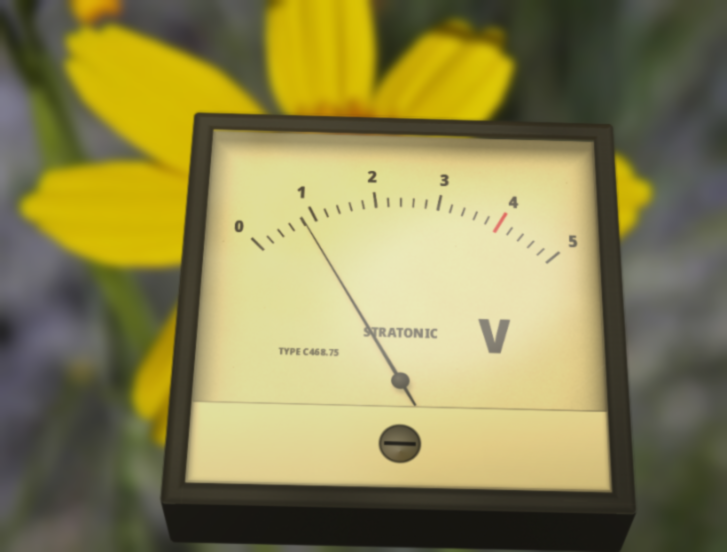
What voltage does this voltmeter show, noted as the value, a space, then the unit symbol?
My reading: 0.8 V
